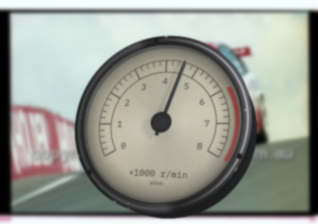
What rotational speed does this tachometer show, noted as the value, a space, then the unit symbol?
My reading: 4600 rpm
